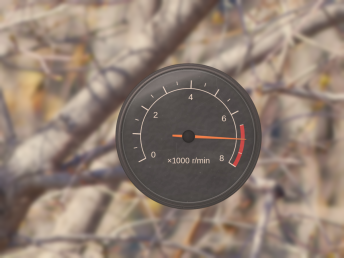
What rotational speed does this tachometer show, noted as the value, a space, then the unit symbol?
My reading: 7000 rpm
